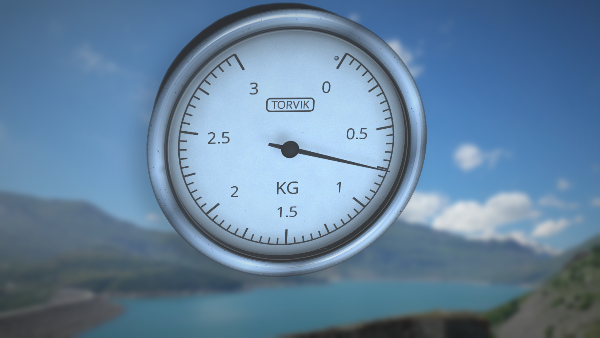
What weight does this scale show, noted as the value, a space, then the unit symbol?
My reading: 0.75 kg
